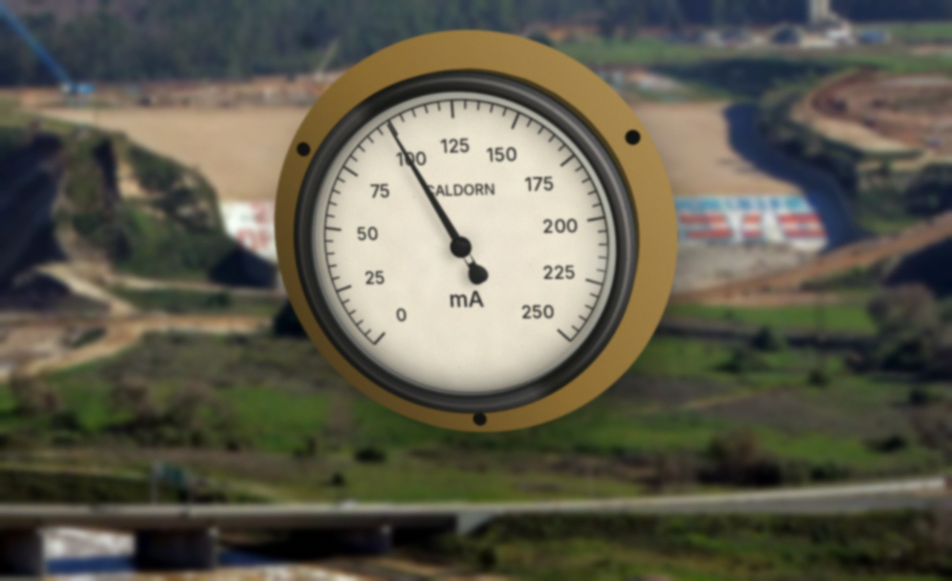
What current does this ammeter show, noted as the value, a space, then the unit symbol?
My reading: 100 mA
